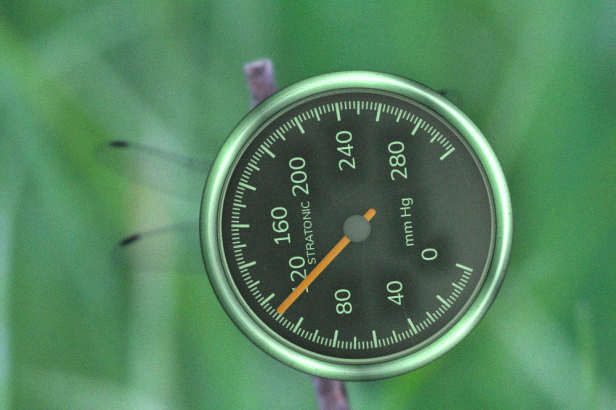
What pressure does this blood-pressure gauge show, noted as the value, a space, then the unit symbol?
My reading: 112 mmHg
